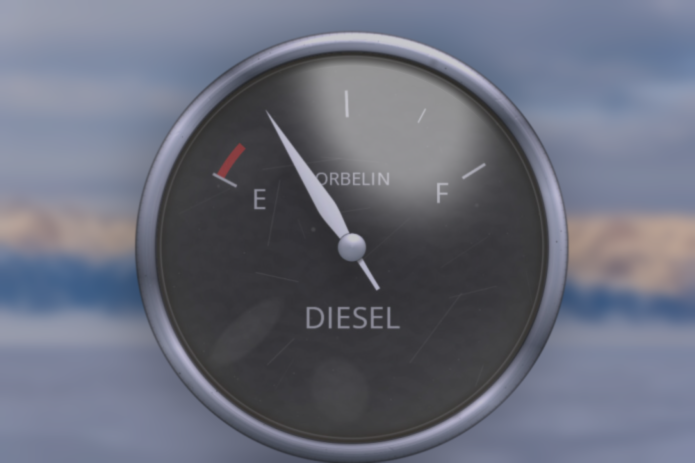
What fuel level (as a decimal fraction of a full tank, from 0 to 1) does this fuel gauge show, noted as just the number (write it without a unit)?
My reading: 0.25
